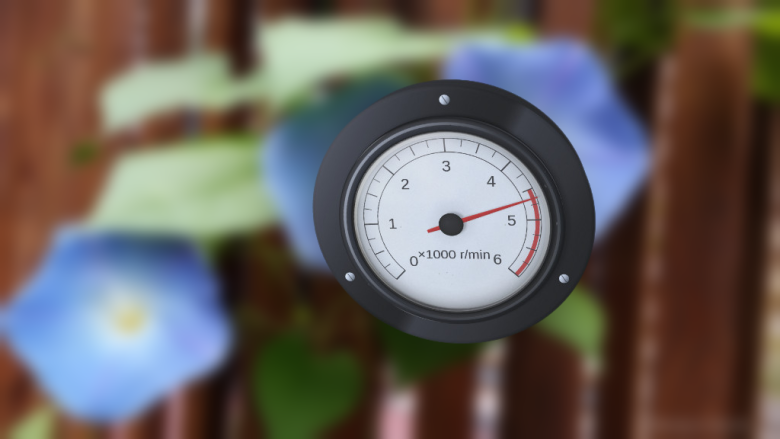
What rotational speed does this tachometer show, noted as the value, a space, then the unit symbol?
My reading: 4625 rpm
